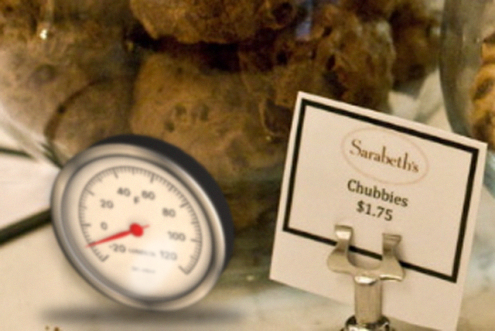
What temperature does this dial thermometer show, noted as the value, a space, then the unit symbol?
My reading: -10 °F
